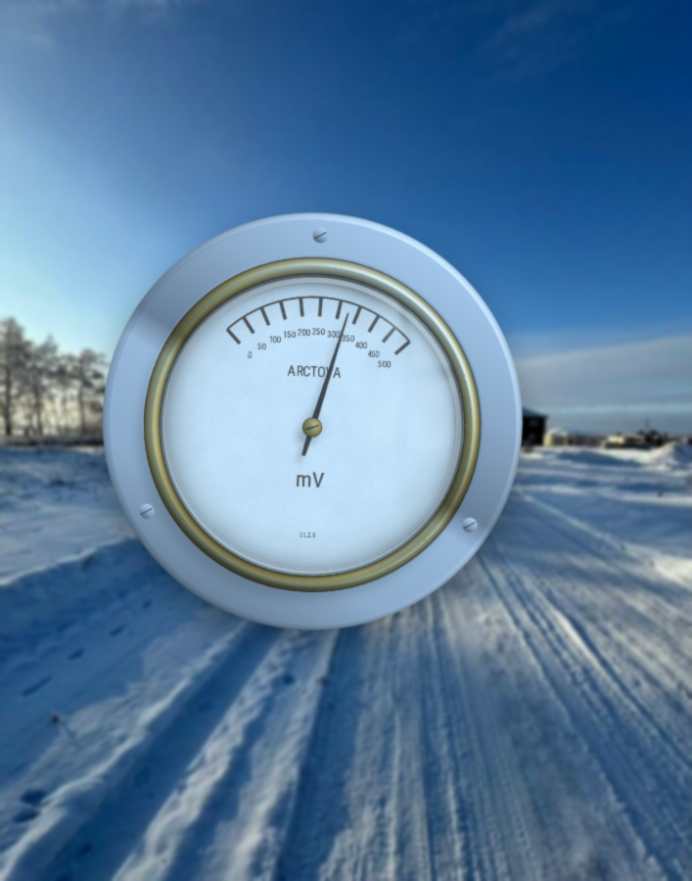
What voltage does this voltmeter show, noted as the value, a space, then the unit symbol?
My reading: 325 mV
